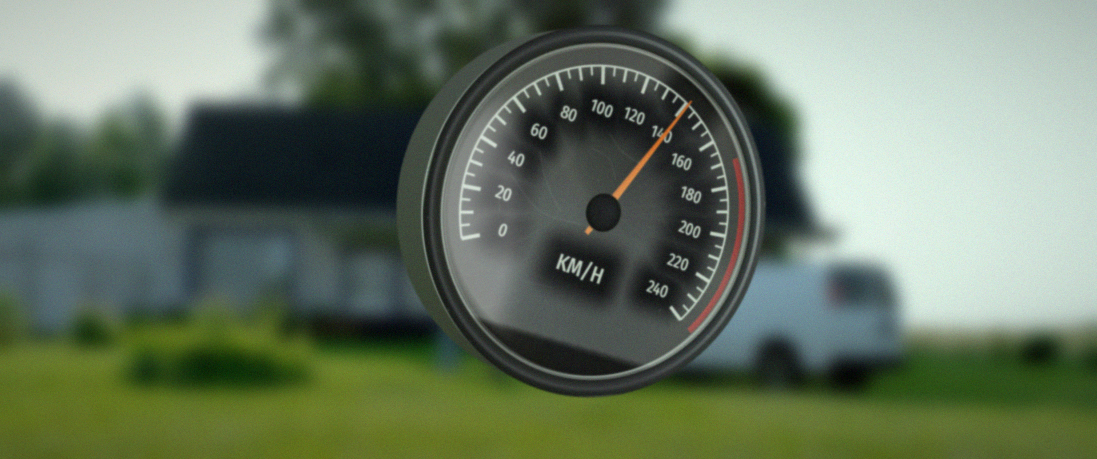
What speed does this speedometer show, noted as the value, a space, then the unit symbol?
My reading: 140 km/h
